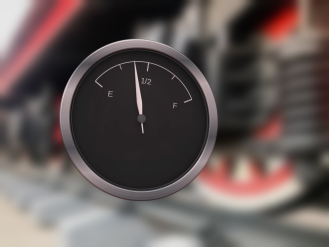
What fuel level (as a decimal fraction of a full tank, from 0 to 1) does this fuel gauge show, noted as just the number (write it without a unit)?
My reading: 0.375
